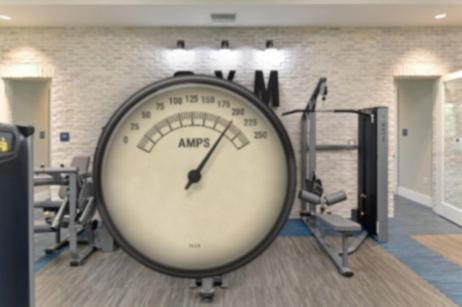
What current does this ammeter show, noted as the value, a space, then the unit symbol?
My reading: 200 A
